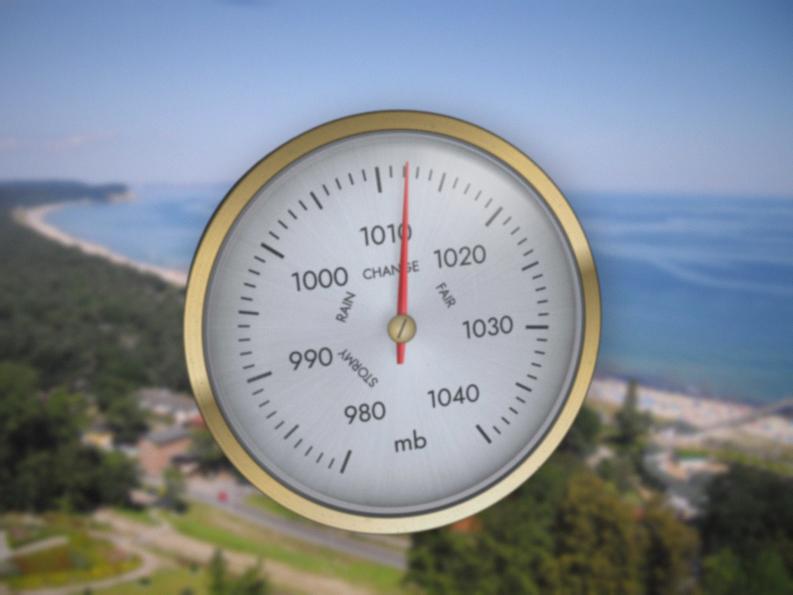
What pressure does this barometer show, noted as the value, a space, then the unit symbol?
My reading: 1012 mbar
